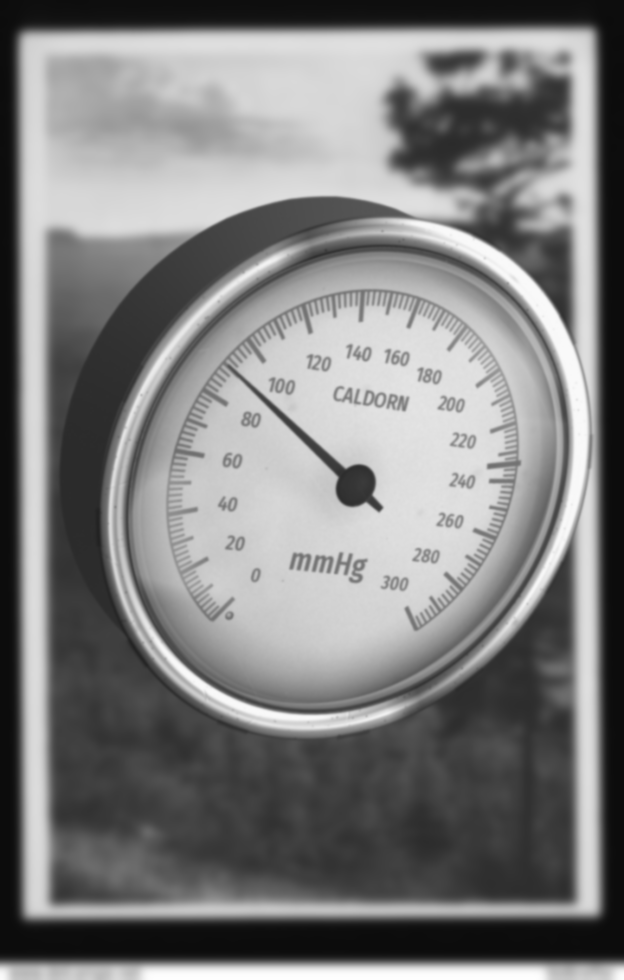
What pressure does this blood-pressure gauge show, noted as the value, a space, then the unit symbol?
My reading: 90 mmHg
